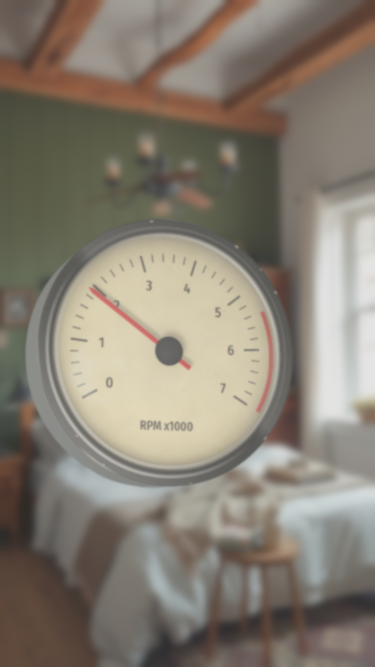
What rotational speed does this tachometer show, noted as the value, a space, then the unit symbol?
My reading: 1900 rpm
